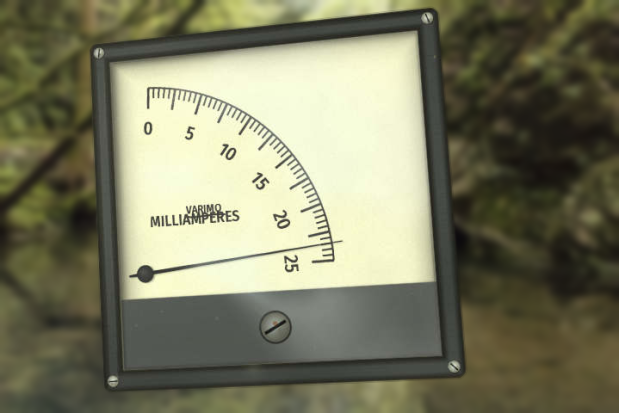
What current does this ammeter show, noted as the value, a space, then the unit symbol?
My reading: 23.5 mA
